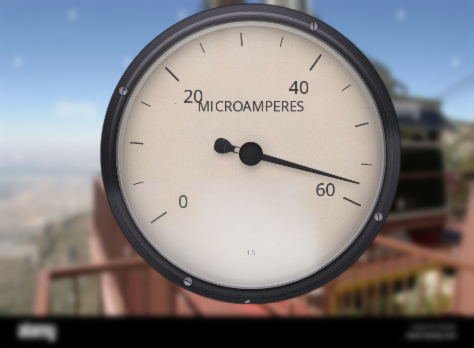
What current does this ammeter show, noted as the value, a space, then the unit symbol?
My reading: 57.5 µA
